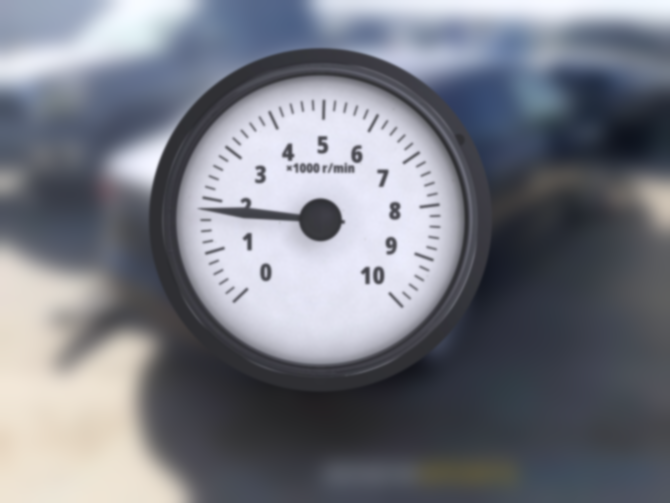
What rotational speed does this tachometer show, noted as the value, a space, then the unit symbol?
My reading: 1800 rpm
